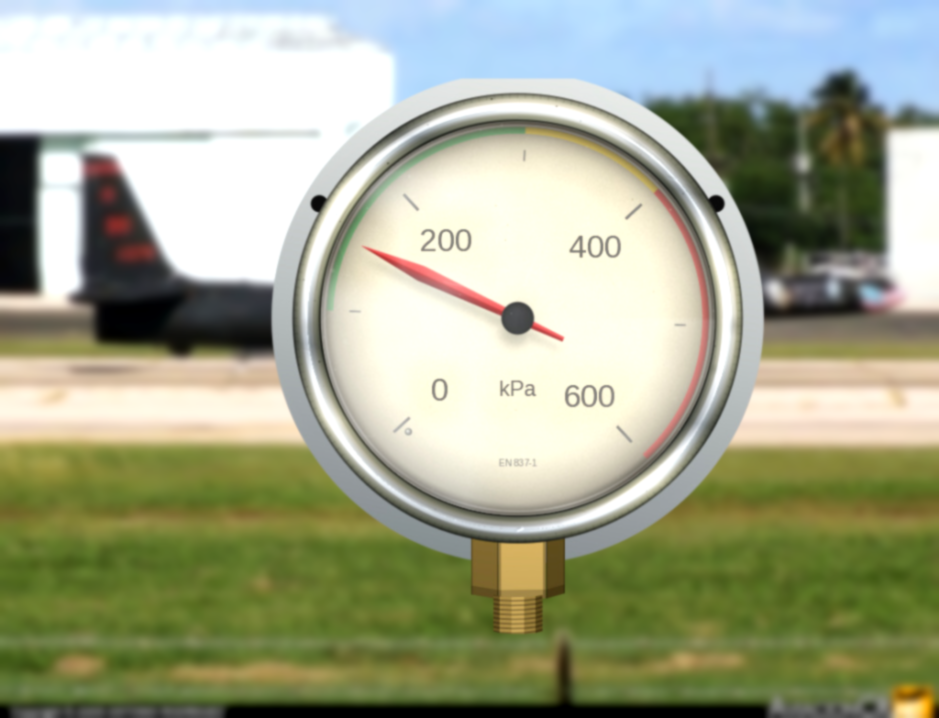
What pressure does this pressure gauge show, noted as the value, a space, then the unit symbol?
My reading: 150 kPa
